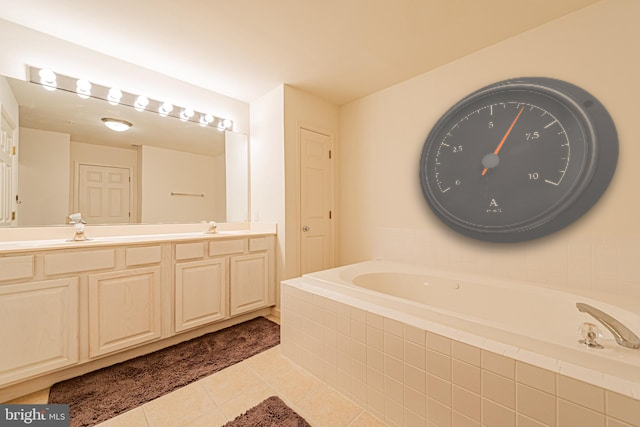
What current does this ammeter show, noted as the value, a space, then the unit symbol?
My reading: 6.25 A
